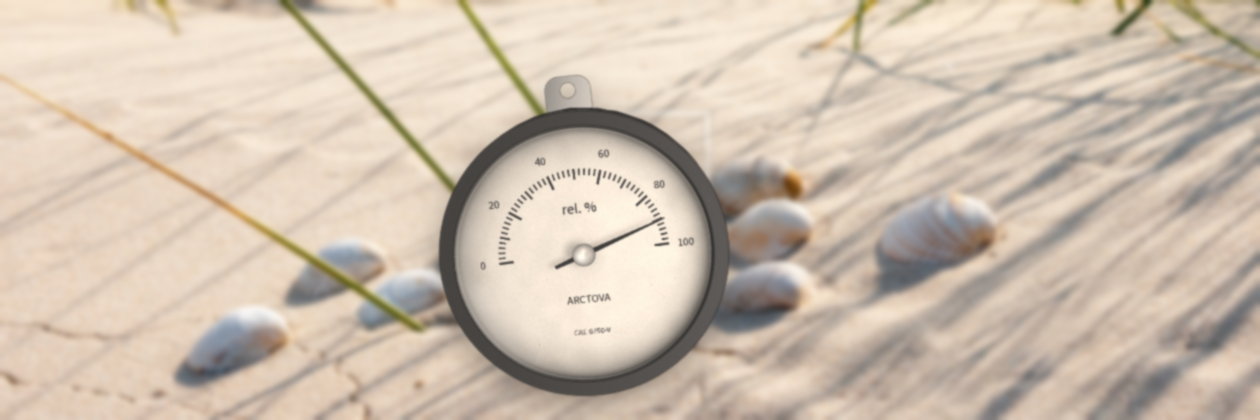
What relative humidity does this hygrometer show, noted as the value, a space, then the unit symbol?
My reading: 90 %
